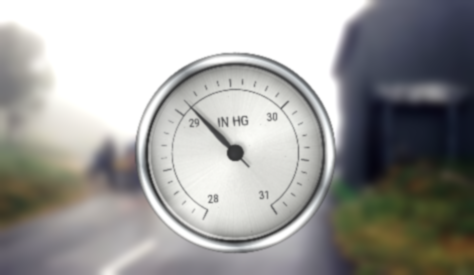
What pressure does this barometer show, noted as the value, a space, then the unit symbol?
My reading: 29.1 inHg
